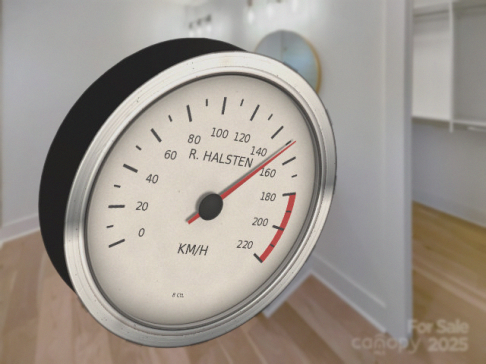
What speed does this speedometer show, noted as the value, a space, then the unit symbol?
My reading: 150 km/h
